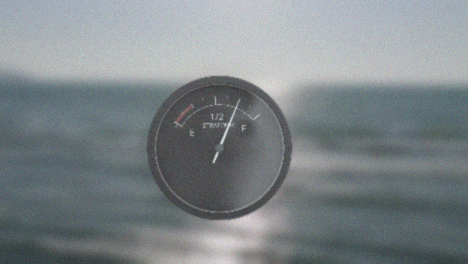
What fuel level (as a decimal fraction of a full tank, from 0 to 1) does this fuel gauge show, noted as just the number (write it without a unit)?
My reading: 0.75
